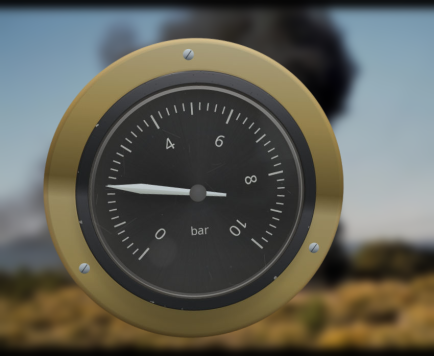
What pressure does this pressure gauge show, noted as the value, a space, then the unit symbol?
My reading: 2 bar
